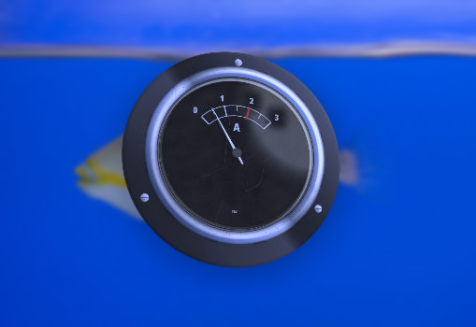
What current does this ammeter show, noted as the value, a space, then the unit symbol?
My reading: 0.5 A
